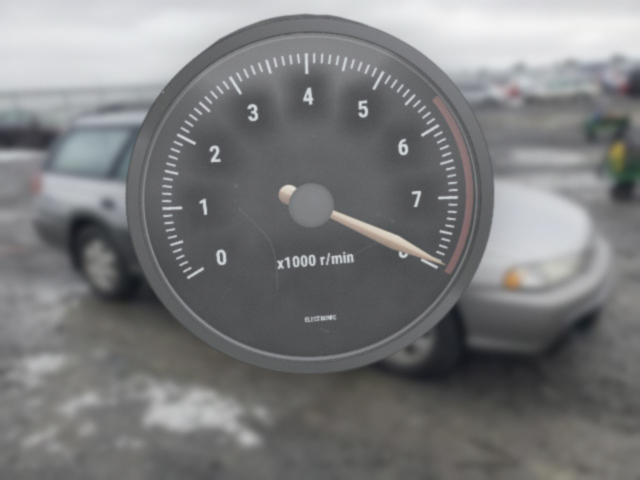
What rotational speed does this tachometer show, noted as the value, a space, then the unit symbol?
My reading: 7900 rpm
